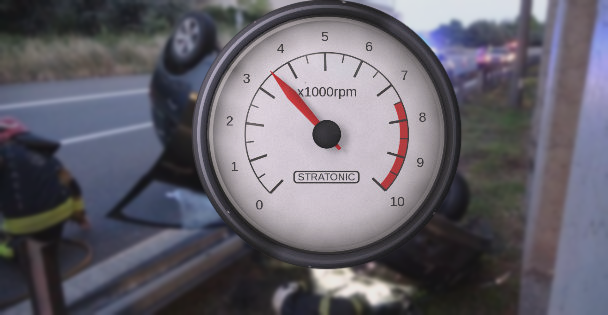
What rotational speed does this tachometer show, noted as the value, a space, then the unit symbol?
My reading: 3500 rpm
